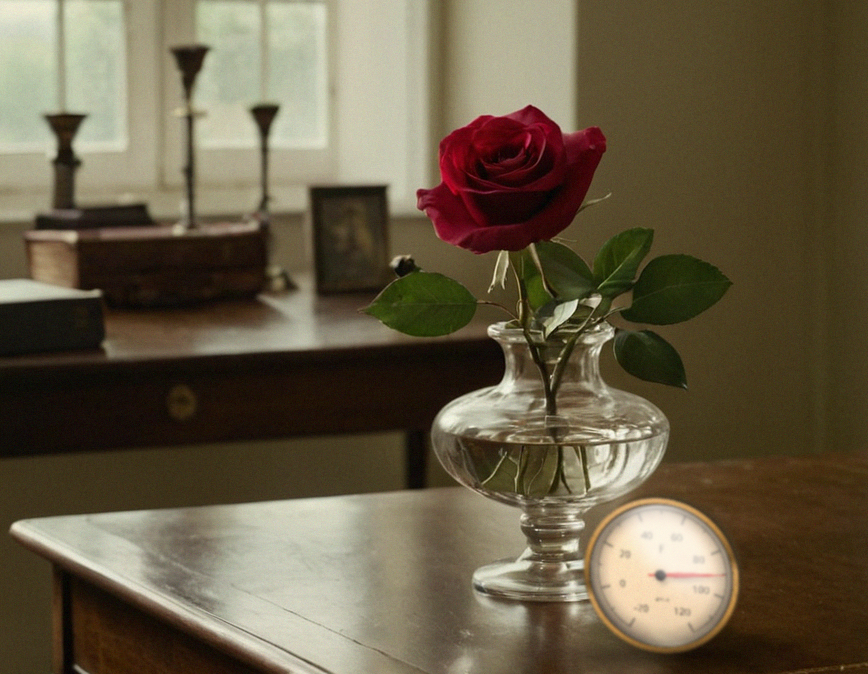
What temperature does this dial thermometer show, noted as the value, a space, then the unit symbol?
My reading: 90 °F
